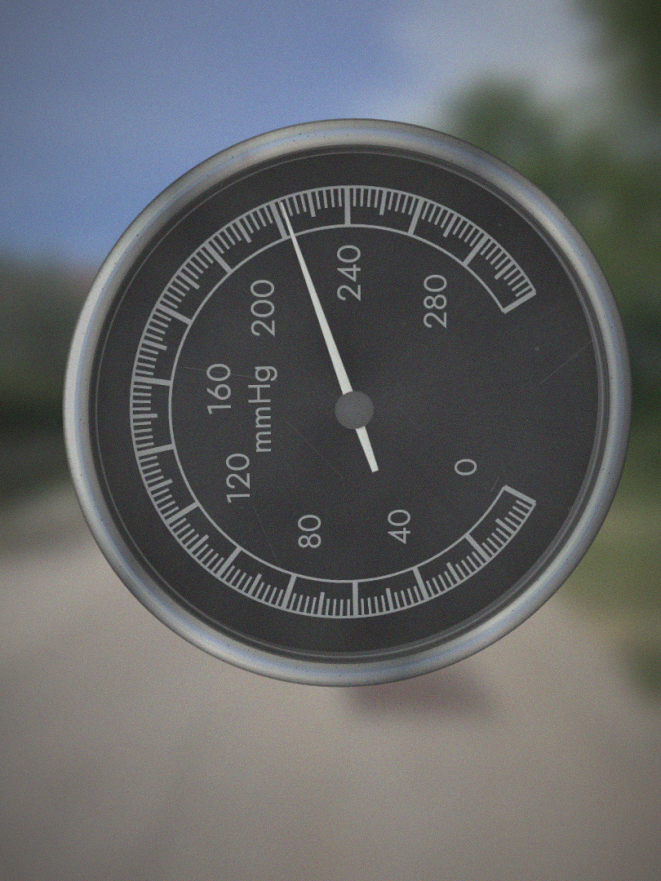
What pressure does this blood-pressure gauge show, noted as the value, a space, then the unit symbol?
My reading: 222 mmHg
